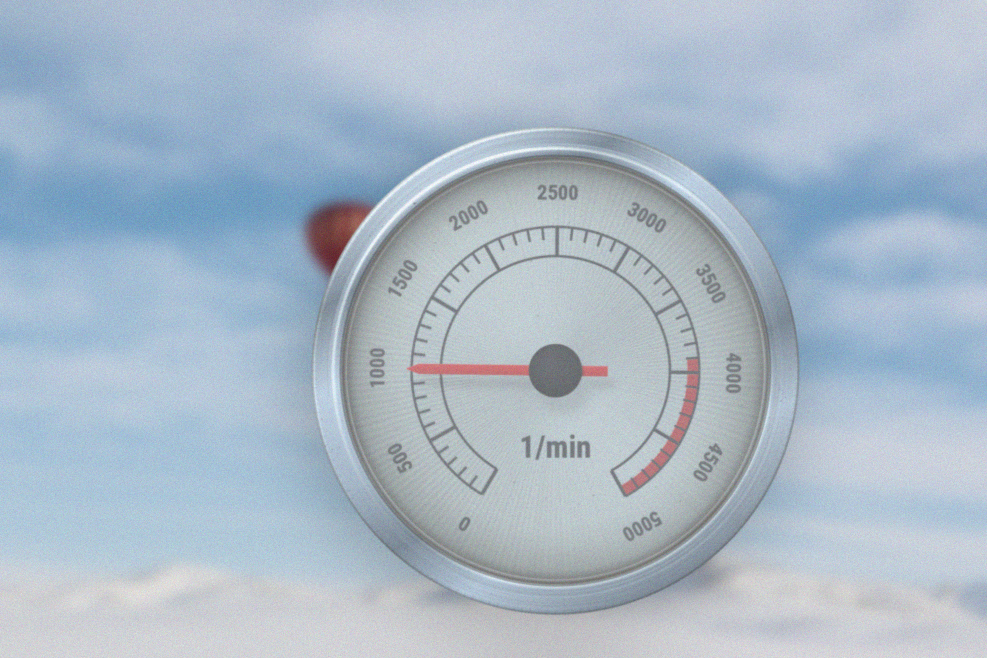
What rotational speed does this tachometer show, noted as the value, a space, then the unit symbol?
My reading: 1000 rpm
